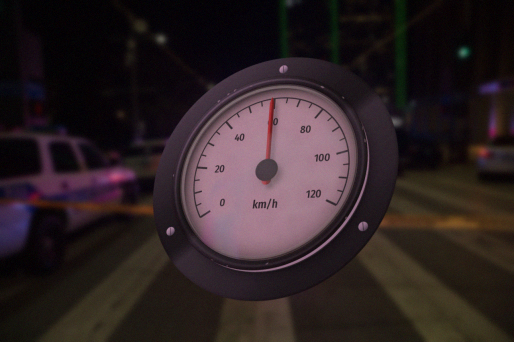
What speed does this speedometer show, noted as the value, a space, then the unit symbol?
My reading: 60 km/h
